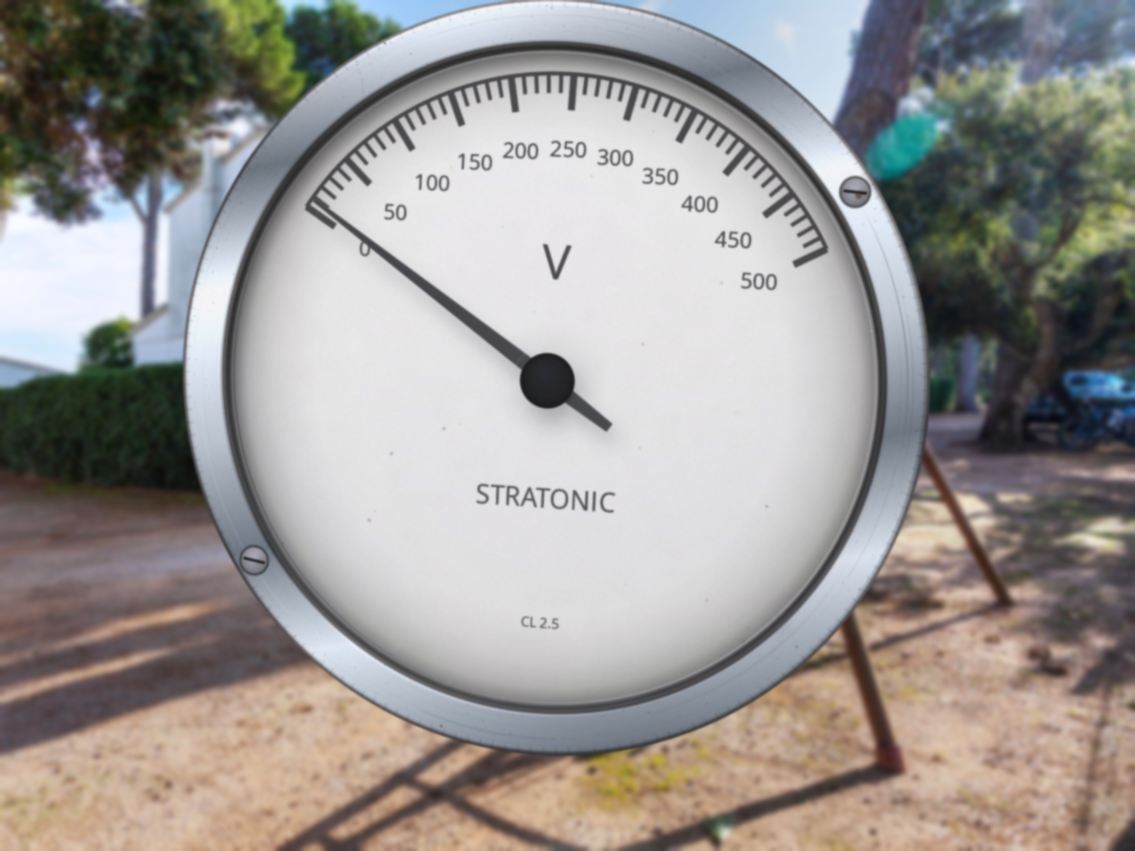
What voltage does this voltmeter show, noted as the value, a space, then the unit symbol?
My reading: 10 V
